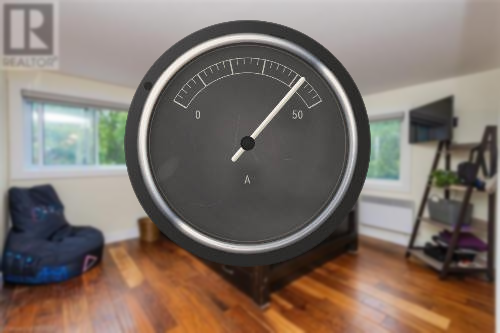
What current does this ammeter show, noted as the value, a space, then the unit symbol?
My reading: 42 A
